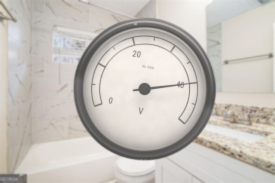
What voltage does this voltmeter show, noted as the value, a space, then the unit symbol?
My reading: 40 V
